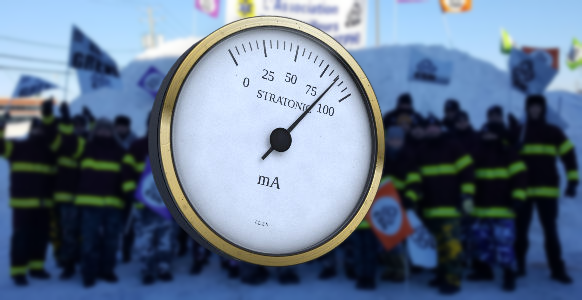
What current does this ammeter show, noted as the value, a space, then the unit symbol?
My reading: 85 mA
